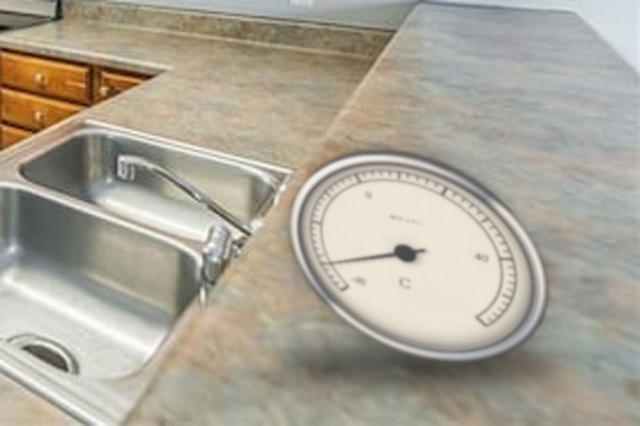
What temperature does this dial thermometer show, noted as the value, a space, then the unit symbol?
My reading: -32 °C
